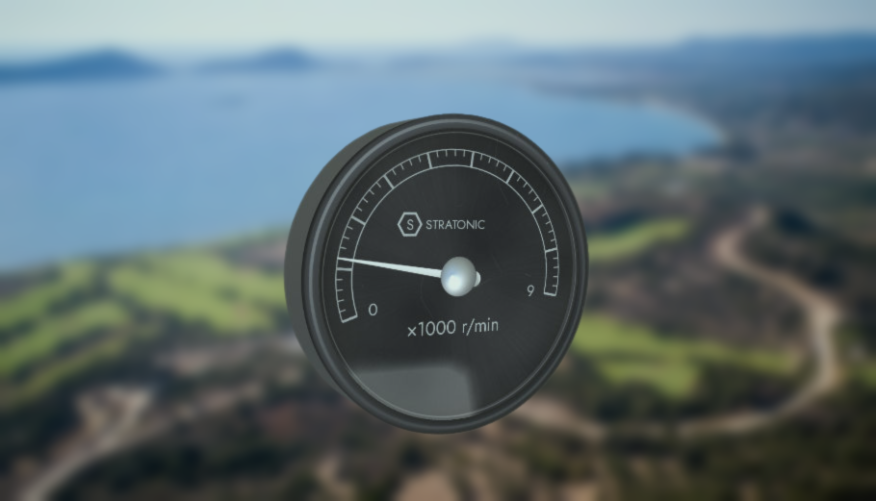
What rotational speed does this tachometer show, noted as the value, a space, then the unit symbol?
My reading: 1200 rpm
